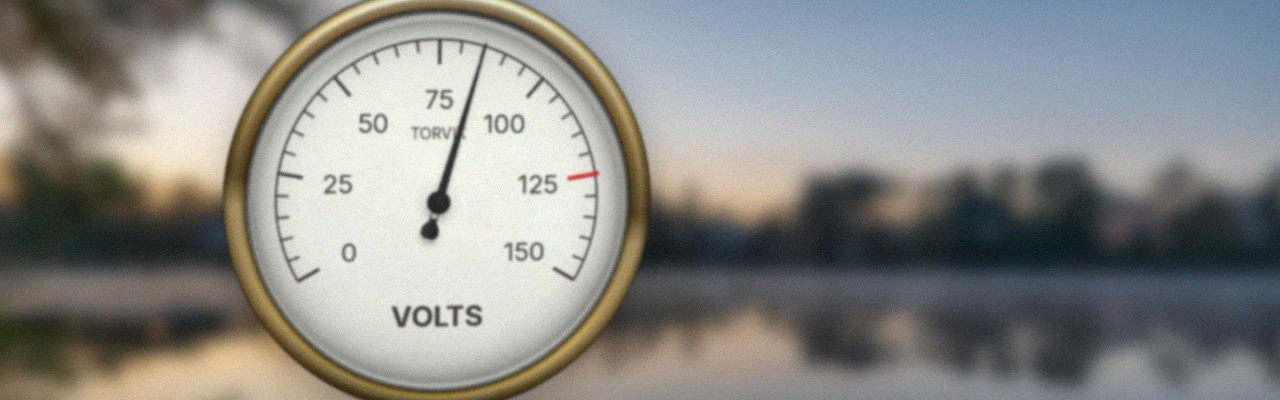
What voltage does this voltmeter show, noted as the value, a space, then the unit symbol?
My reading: 85 V
